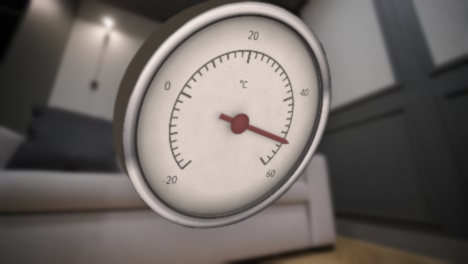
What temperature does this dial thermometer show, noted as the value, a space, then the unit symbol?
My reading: 52 °C
